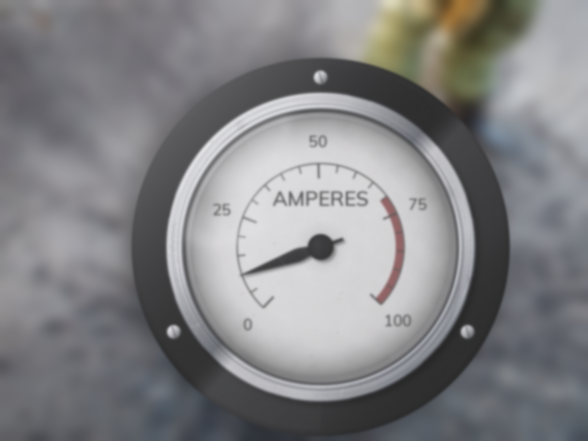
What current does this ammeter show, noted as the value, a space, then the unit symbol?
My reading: 10 A
